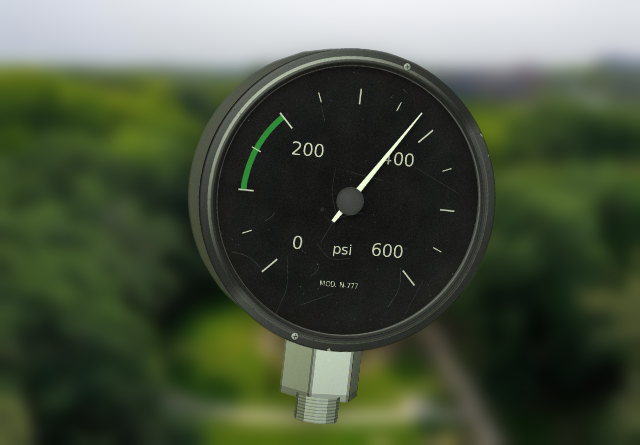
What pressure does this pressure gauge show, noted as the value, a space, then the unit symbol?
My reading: 375 psi
